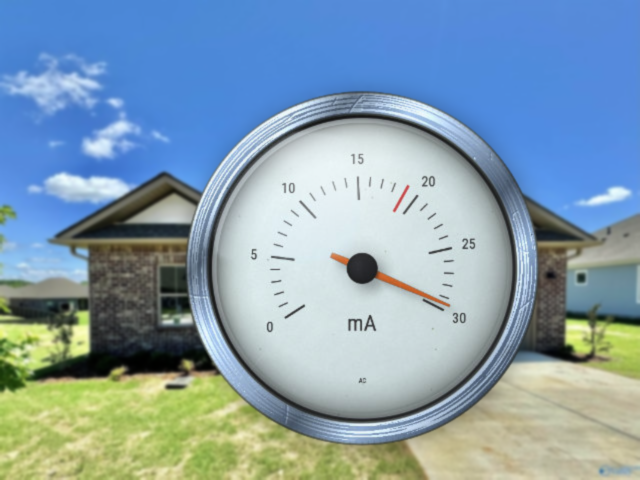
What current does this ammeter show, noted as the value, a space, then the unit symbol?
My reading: 29.5 mA
